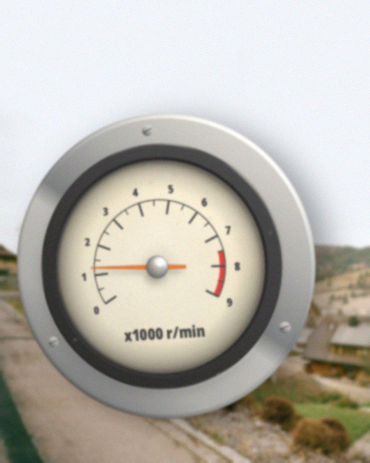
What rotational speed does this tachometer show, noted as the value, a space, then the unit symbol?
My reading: 1250 rpm
